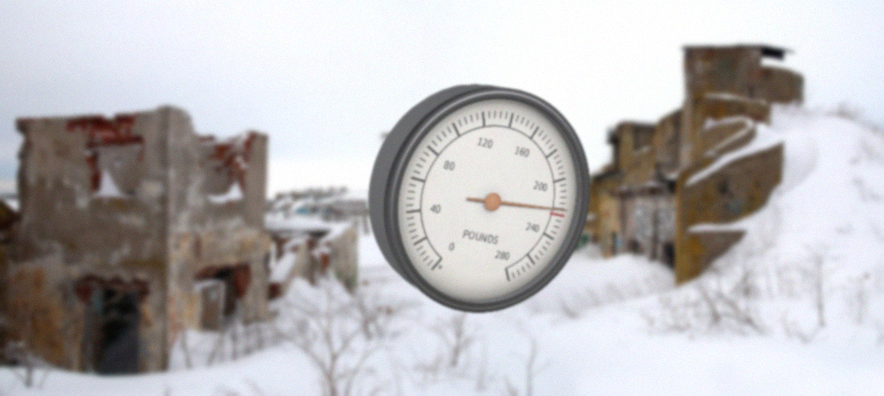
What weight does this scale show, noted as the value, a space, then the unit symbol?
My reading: 220 lb
